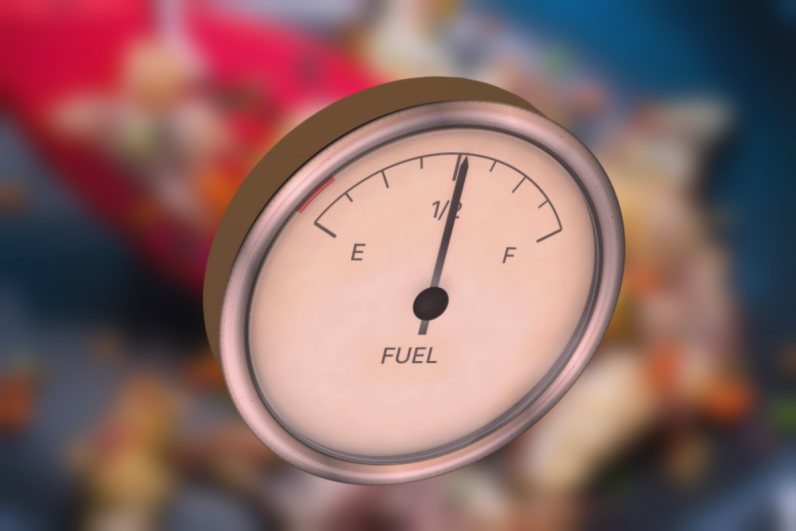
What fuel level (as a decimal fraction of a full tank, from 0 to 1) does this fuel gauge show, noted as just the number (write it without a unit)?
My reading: 0.5
